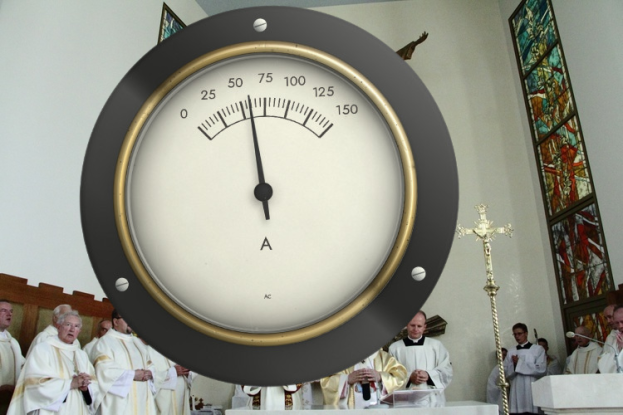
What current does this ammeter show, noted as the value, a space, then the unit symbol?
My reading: 60 A
